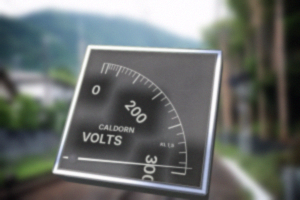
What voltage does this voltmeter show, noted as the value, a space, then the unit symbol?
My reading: 295 V
